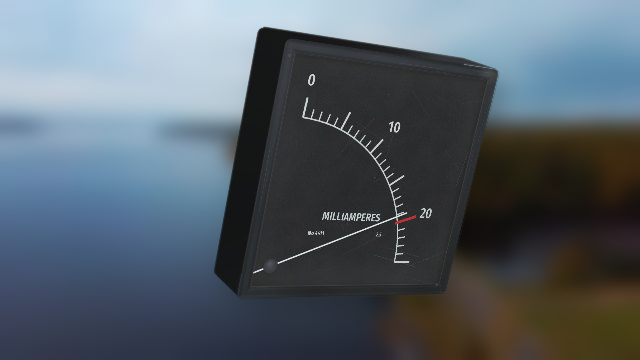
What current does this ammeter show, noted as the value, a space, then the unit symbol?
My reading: 19 mA
